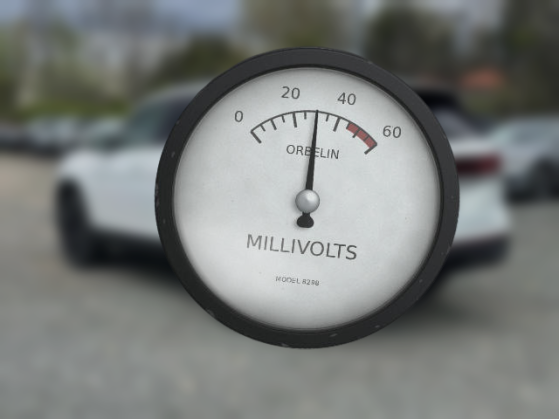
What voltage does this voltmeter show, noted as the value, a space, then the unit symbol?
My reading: 30 mV
